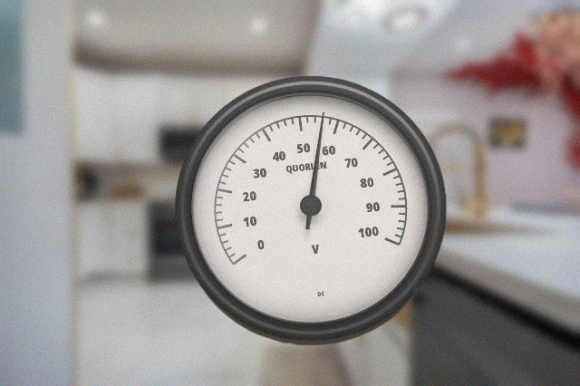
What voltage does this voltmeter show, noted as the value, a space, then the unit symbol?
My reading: 56 V
